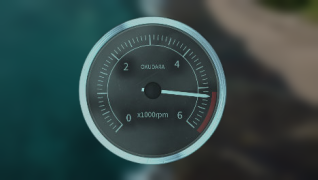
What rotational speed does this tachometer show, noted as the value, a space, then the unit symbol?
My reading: 5200 rpm
